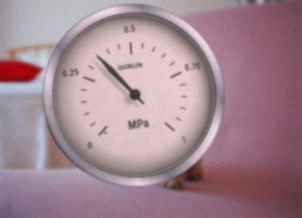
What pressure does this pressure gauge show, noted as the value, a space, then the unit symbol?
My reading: 0.35 MPa
